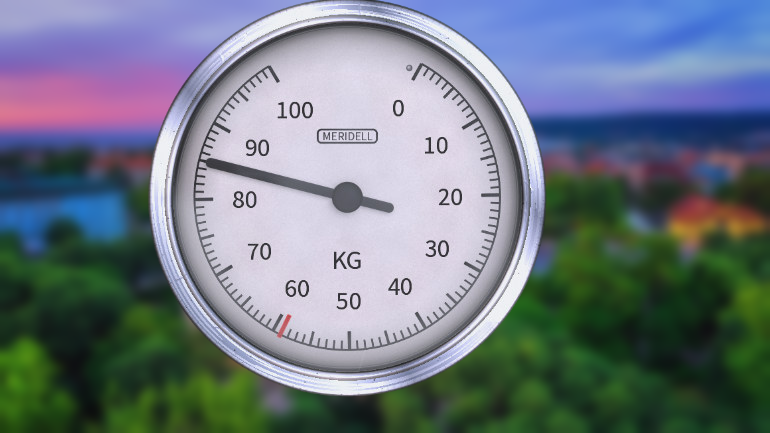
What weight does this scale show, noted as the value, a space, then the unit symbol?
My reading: 85 kg
